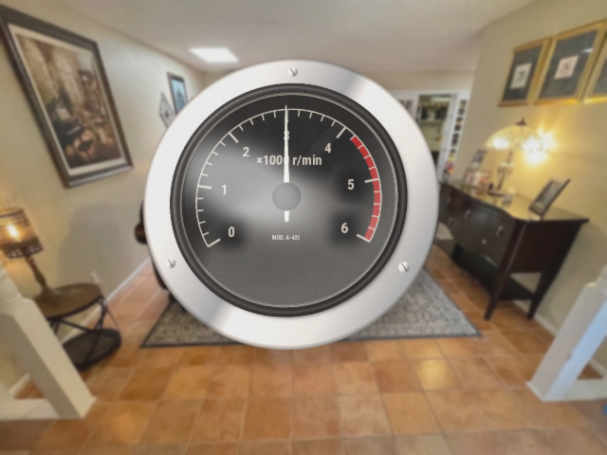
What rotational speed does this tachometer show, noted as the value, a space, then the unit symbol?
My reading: 3000 rpm
